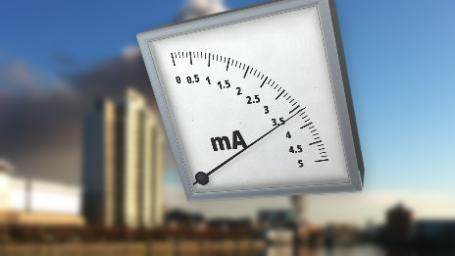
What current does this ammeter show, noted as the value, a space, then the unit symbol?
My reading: 3.6 mA
